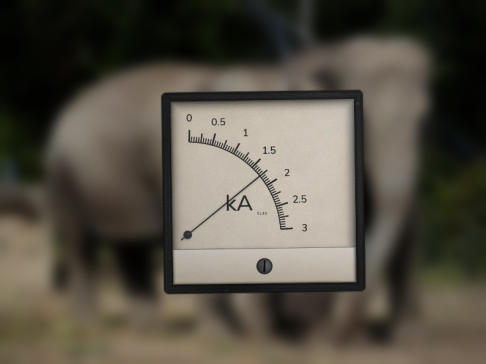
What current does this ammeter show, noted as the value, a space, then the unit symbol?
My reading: 1.75 kA
